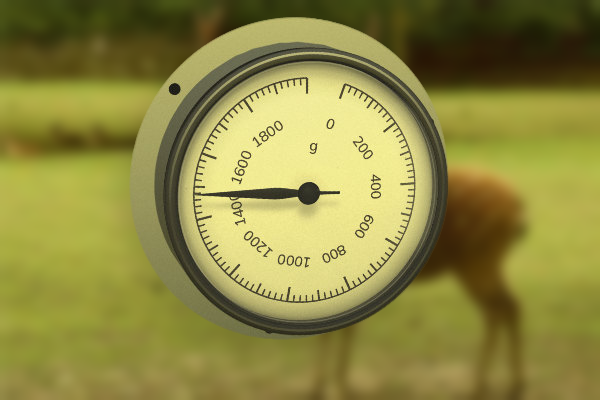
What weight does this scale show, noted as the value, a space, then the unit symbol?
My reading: 1480 g
